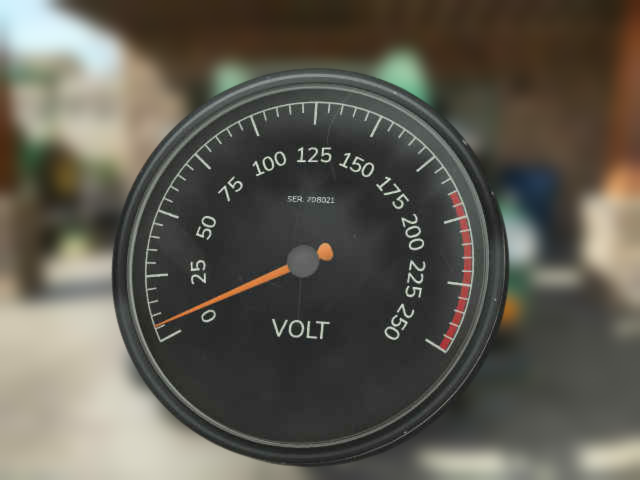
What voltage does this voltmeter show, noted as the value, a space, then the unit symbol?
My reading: 5 V
